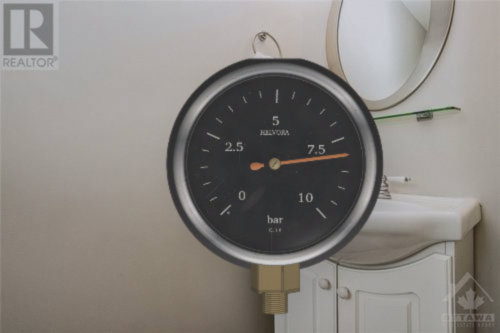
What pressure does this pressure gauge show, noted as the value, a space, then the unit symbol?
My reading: 8 bar
